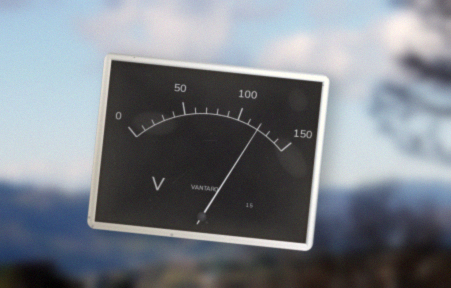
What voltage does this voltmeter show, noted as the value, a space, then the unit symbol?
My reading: 120 V
